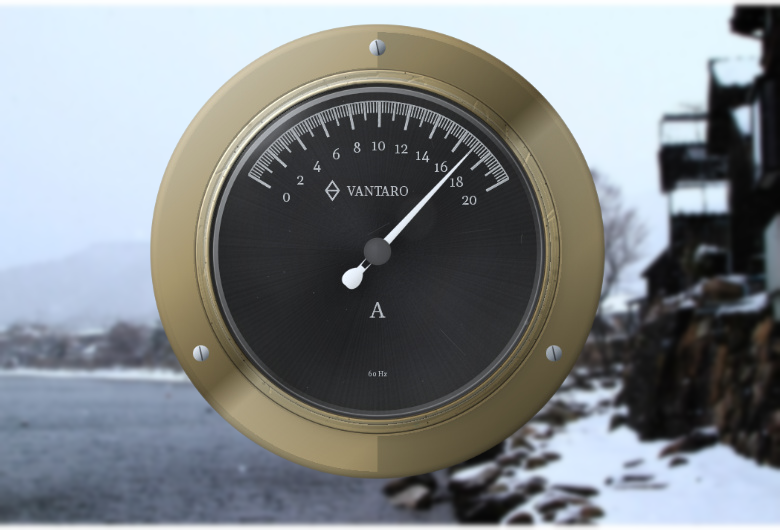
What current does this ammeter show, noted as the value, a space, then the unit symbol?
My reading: 17 A
